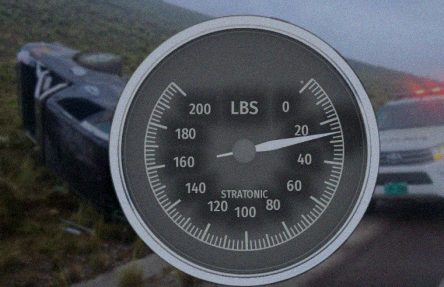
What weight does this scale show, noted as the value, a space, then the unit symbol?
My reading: 26 lb
